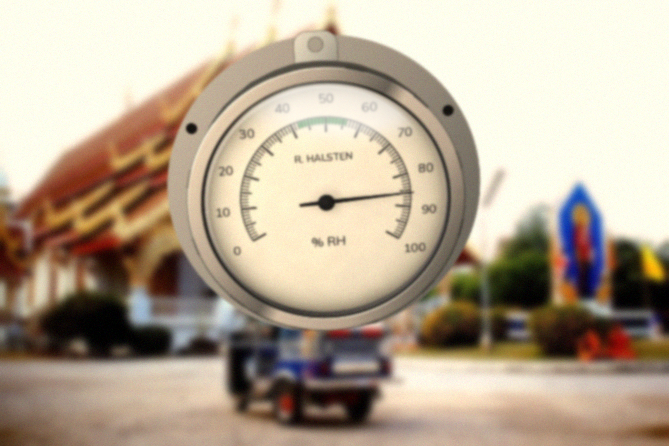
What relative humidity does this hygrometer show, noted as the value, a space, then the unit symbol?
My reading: 85 %
